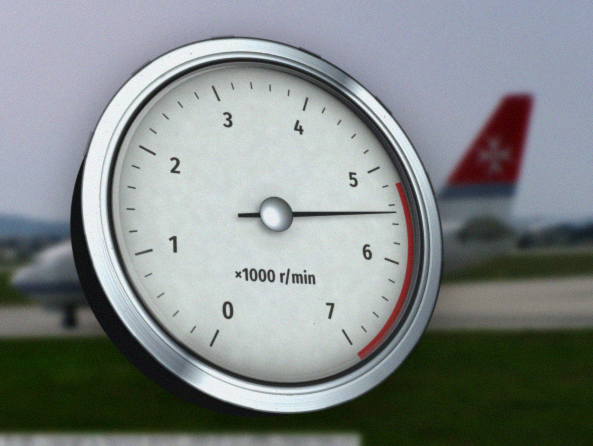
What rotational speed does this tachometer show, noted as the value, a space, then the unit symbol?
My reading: 5500 rpm
